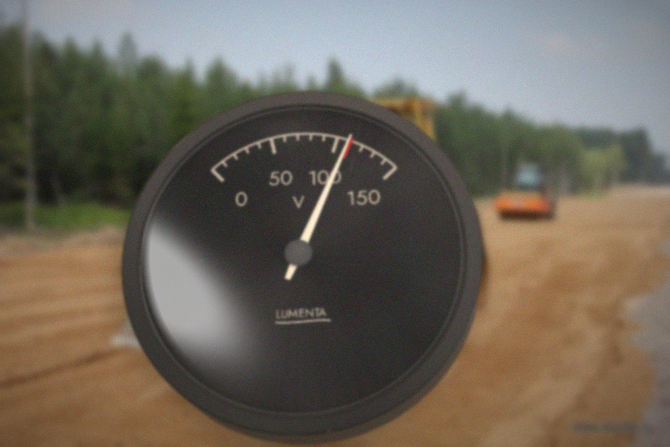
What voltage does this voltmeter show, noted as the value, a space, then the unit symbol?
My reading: 110 V
